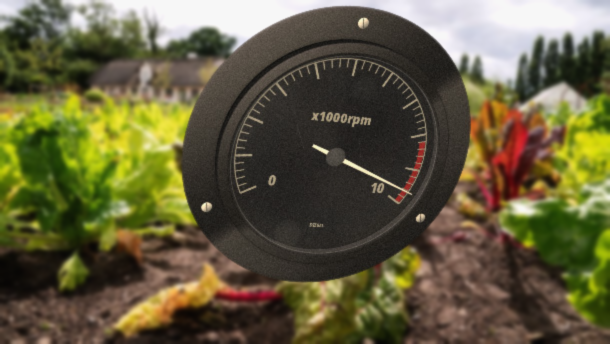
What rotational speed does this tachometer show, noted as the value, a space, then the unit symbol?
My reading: 9600 rpm
